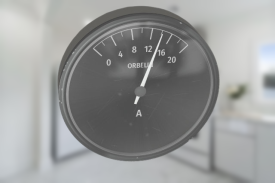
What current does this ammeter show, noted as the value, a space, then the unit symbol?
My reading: 14 A
